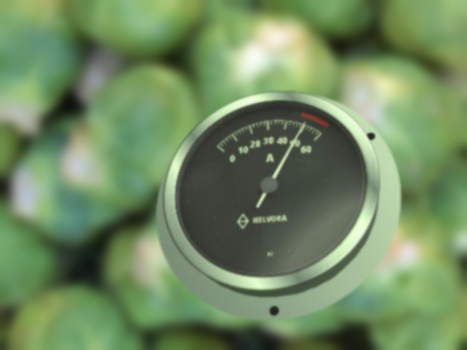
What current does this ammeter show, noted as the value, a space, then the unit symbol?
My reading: 50 A
